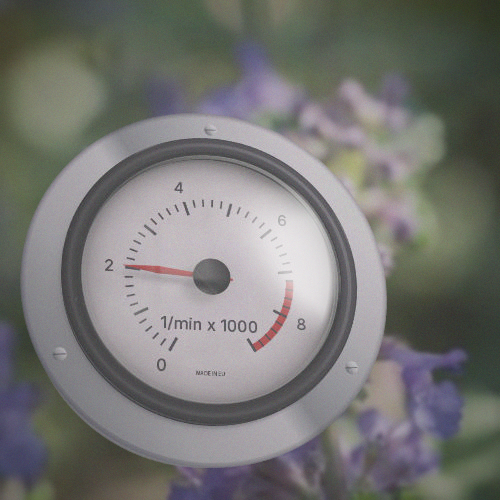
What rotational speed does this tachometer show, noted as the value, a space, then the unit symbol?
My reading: 2000 rpm
